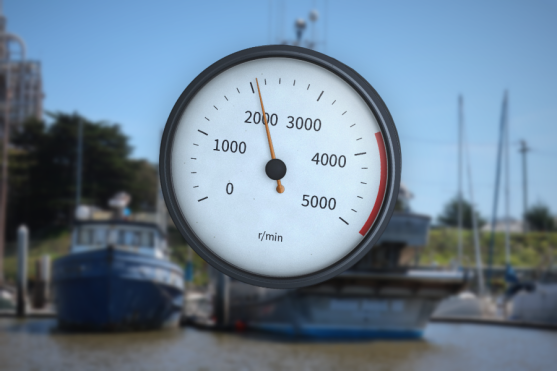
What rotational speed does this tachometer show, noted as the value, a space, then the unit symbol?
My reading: 2100 rpm
